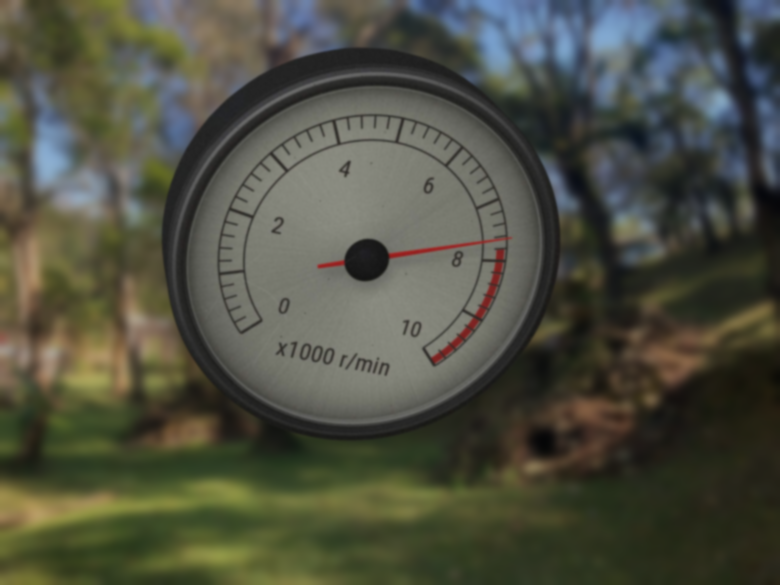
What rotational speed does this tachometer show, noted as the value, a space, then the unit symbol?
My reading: 7600 rpm
